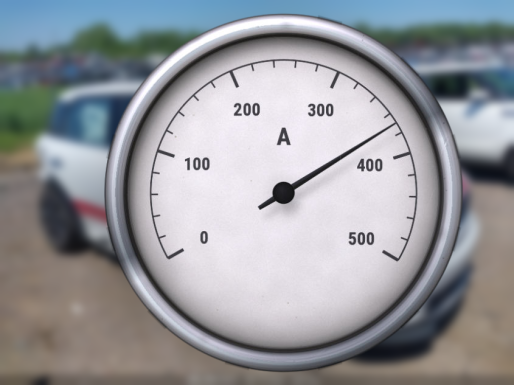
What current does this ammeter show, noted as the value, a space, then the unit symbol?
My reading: 370 A
